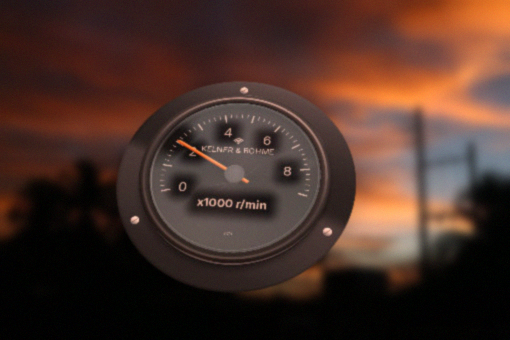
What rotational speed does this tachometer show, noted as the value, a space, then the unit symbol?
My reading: 2000 rpm
